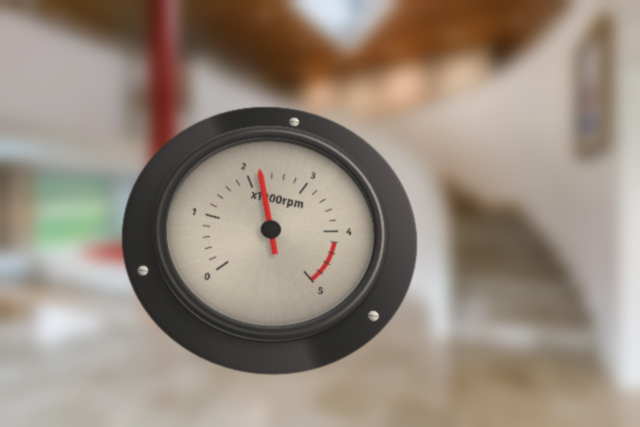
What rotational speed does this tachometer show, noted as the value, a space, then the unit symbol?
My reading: 2200 rpm
